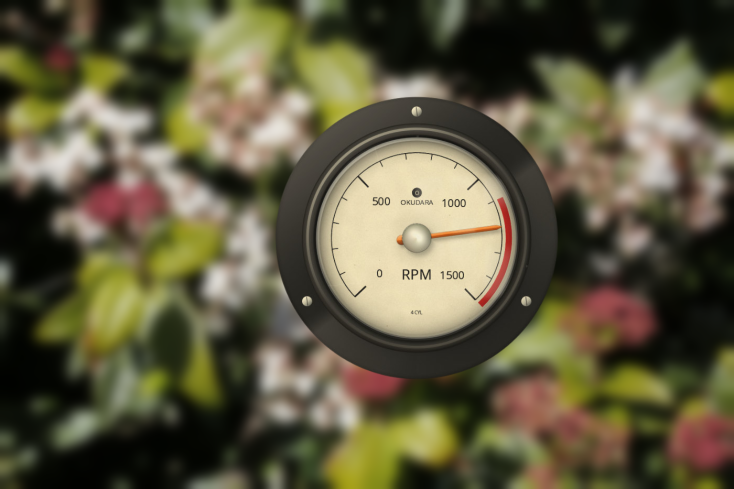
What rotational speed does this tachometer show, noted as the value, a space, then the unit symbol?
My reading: 1200 rpm
